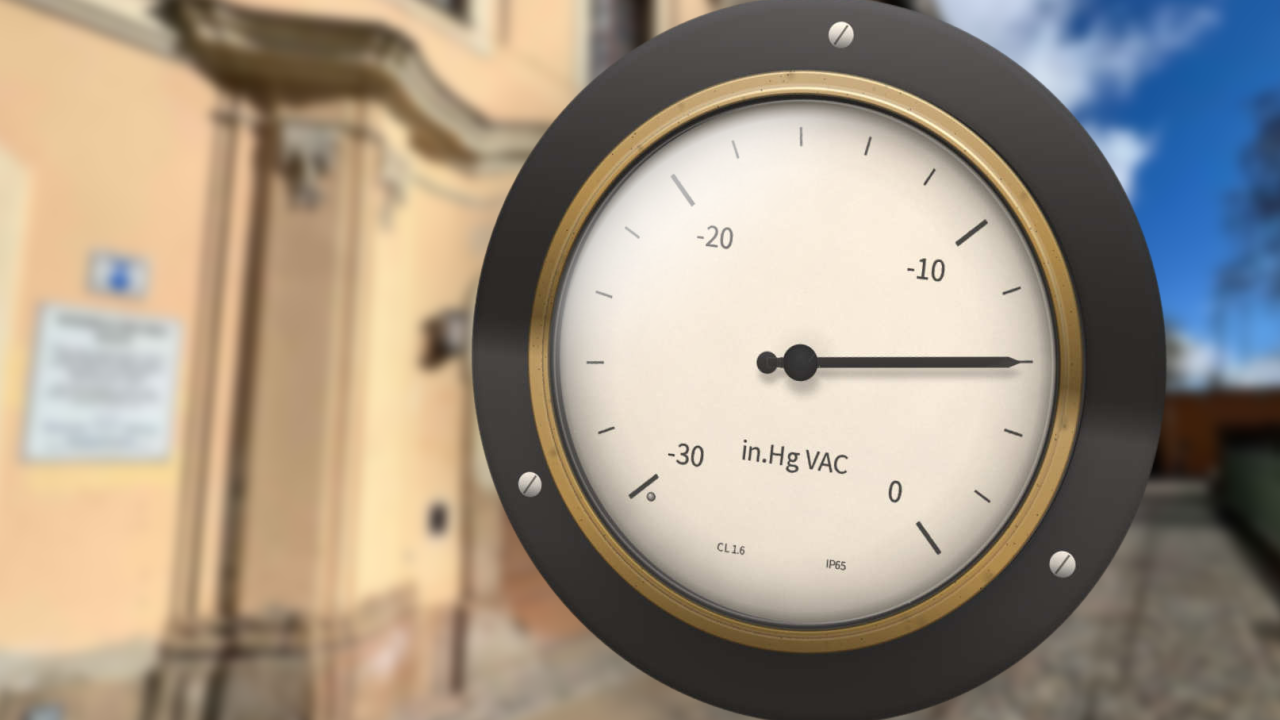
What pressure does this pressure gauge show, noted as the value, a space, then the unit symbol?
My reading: -6 inHg
